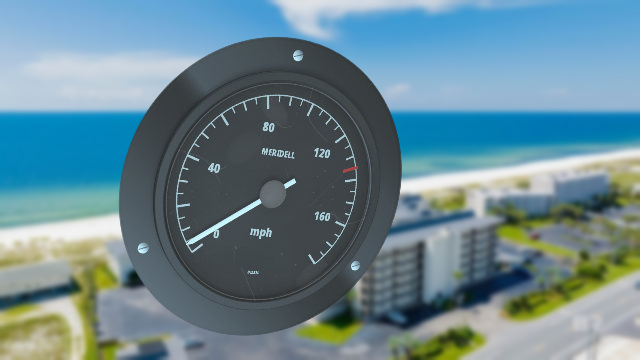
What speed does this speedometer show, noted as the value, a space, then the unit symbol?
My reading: 5 mph
